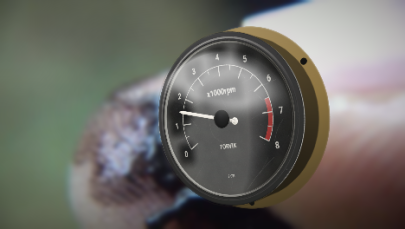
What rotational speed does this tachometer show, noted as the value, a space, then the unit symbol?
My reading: 1500 rpm
